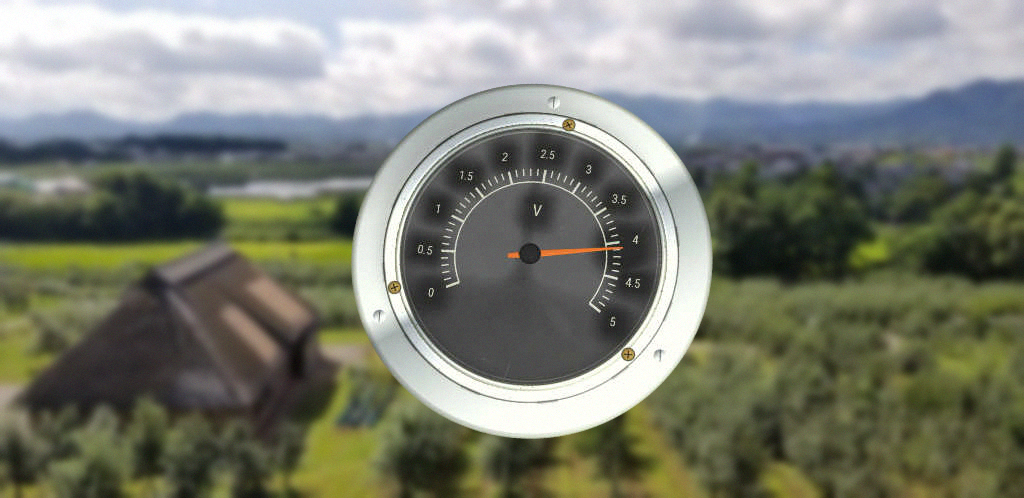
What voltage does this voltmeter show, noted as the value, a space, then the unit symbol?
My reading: 4.1 V
